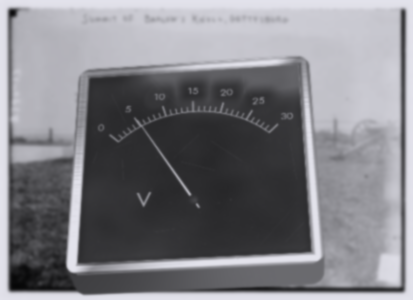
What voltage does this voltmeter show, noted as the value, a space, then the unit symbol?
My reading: 5 V
